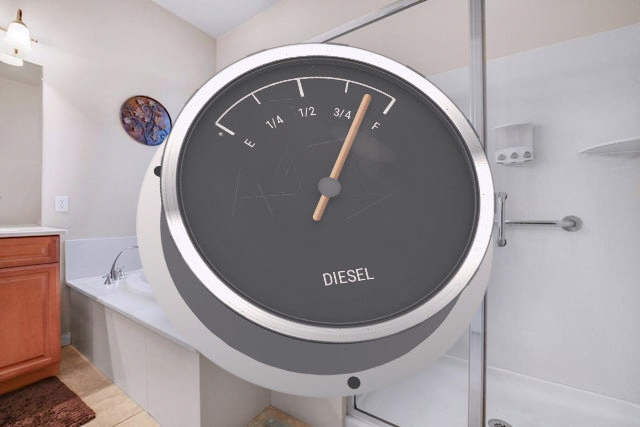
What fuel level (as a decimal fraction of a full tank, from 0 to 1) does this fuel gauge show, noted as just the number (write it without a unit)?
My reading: 0.875
